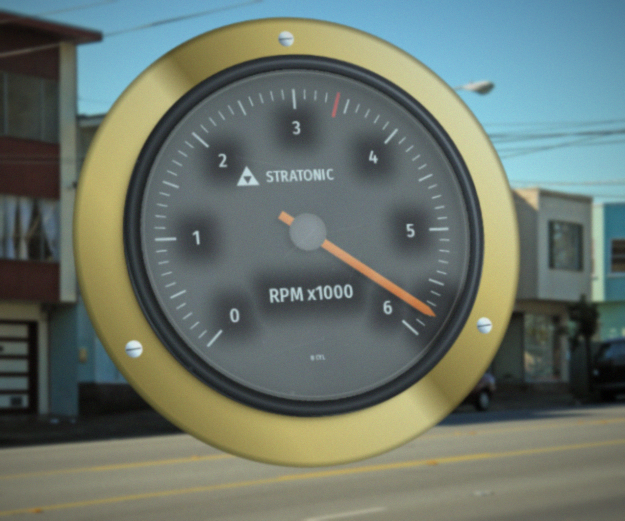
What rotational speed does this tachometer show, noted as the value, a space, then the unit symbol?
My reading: 5800 rpm
